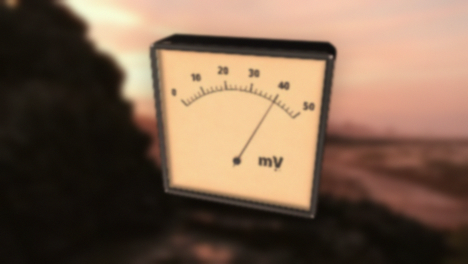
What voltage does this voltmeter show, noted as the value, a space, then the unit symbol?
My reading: 40 mV
